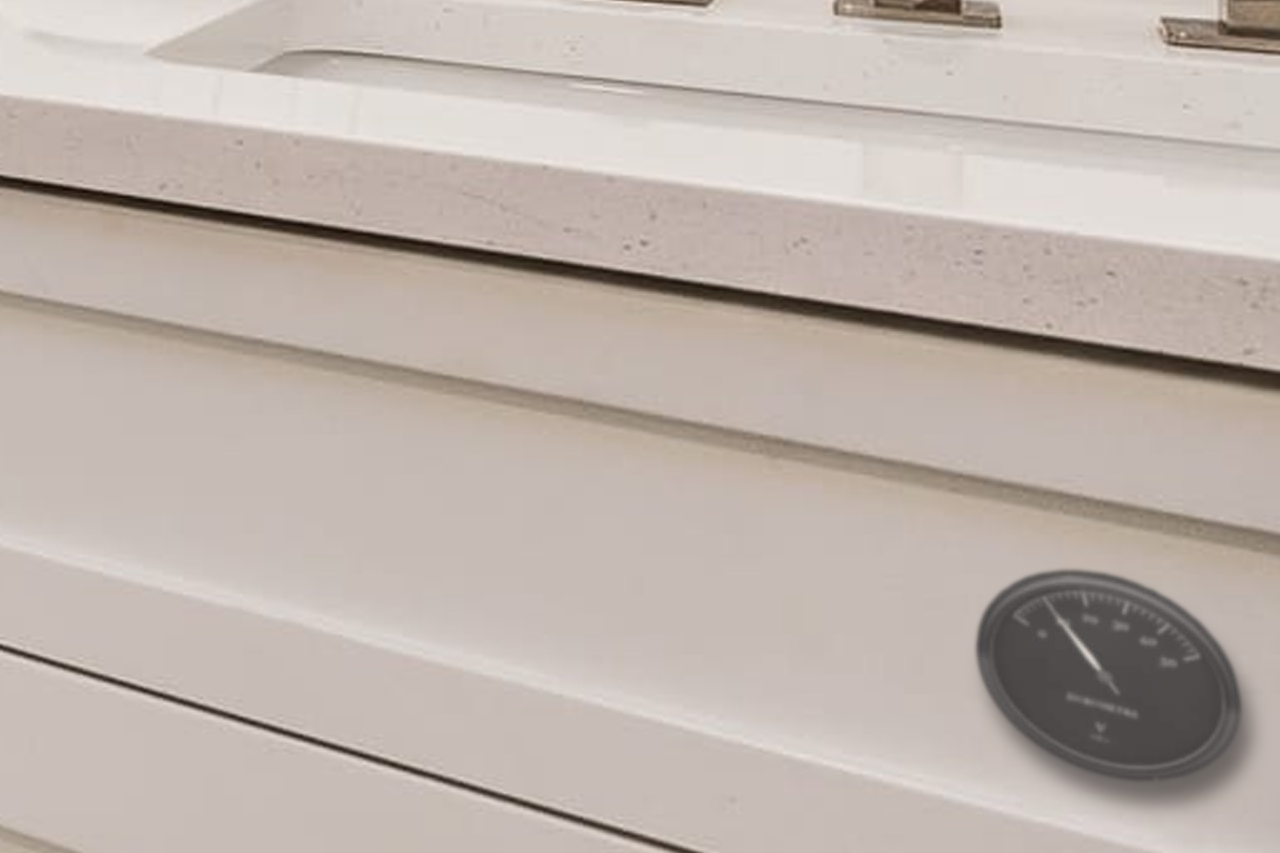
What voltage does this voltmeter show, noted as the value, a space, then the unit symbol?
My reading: 10 V
